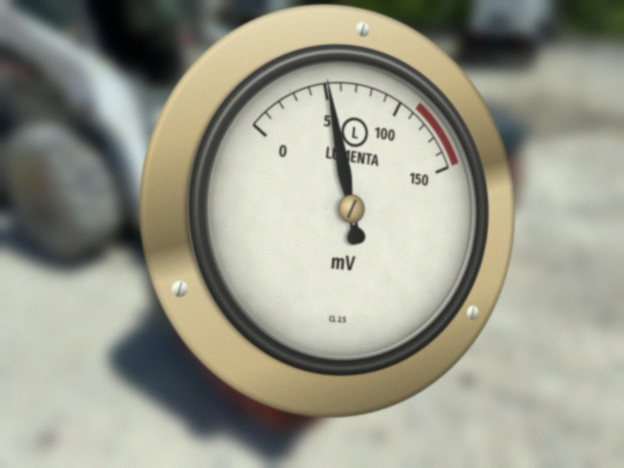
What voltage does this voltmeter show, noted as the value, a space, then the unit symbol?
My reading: 50 mV
